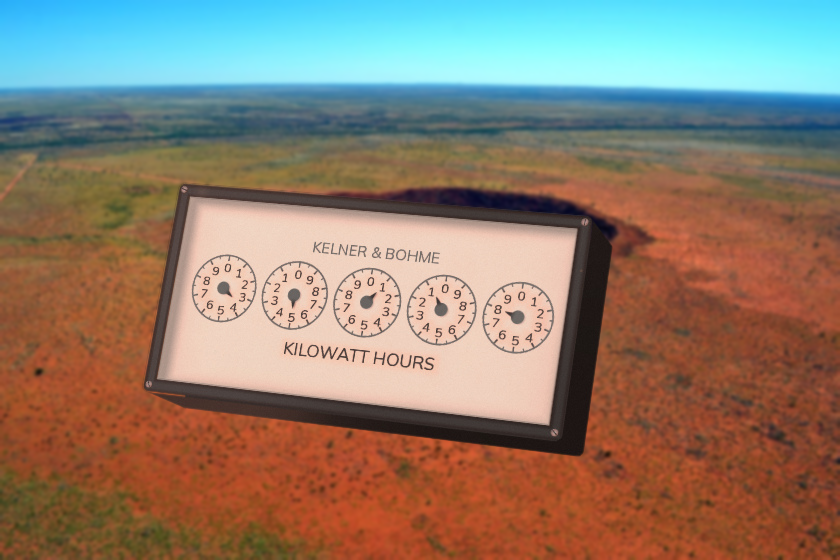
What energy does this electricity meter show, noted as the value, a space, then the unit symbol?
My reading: 35108 kWh
